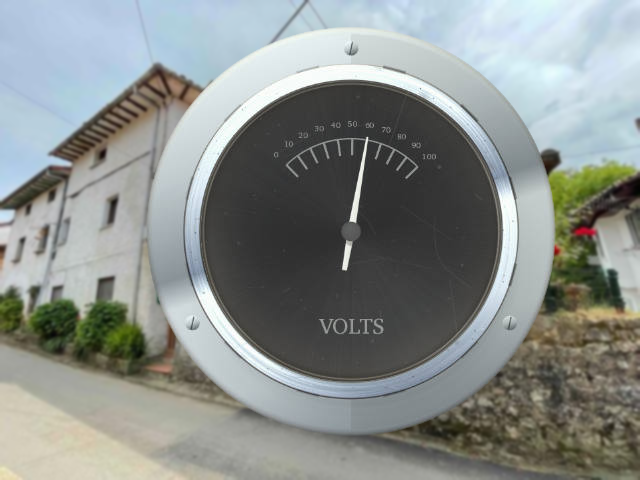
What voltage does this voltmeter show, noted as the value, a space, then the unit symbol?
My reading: 60 V
